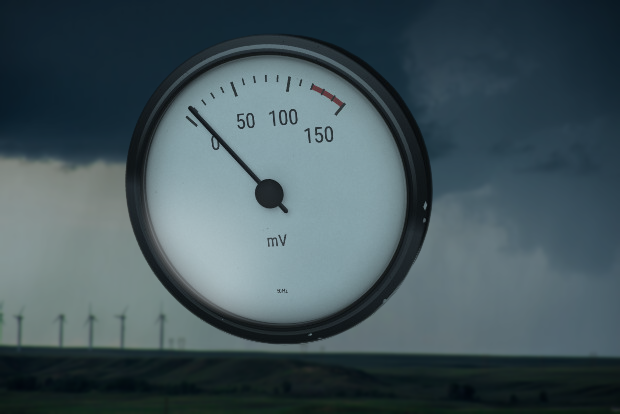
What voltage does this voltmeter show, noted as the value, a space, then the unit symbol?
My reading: 10 mV
